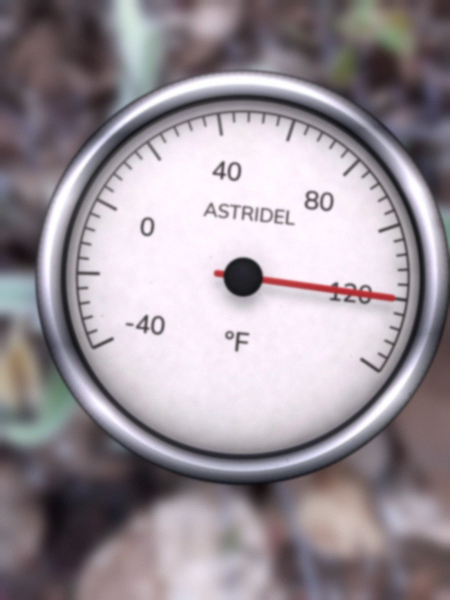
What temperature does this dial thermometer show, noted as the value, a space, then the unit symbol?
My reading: 120 °F
